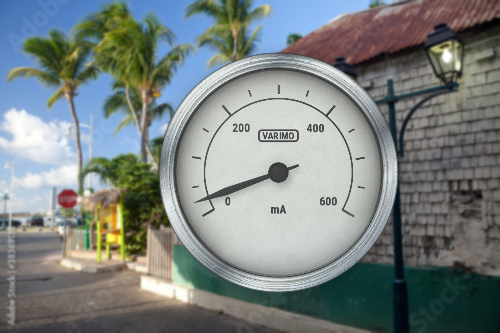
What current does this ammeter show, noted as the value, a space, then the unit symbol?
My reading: 25 mA
